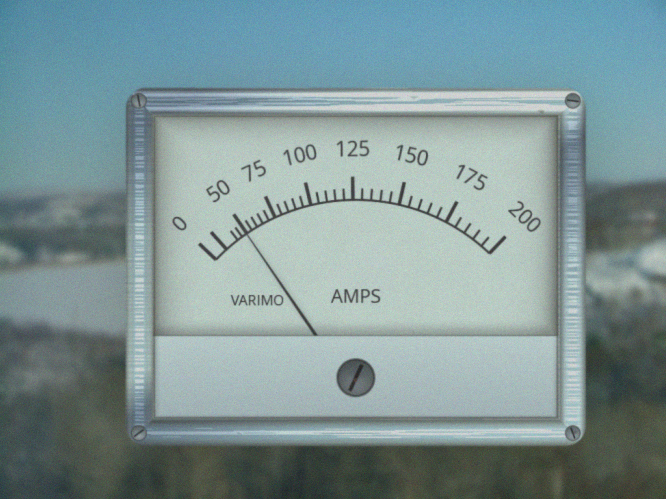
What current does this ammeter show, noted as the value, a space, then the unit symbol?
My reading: 50 A
